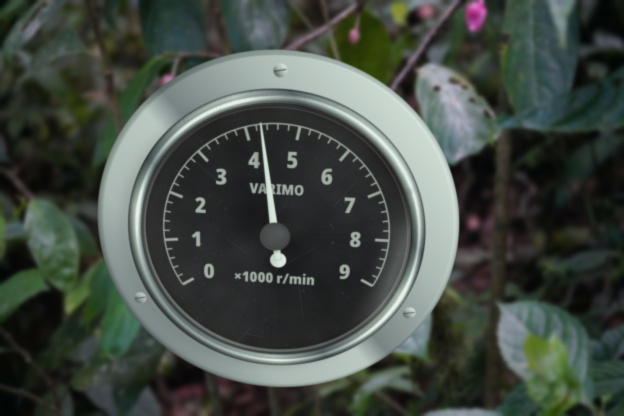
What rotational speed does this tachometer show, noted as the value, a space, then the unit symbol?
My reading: 4300 rpm
